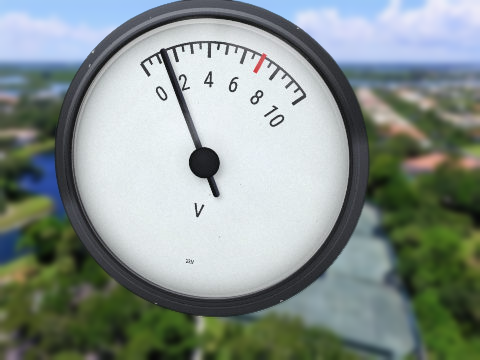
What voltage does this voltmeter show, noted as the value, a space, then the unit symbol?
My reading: 1.5 V
